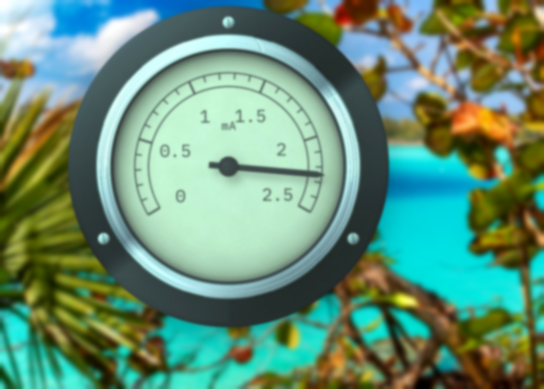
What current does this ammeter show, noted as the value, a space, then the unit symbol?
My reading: 2.25 mA
